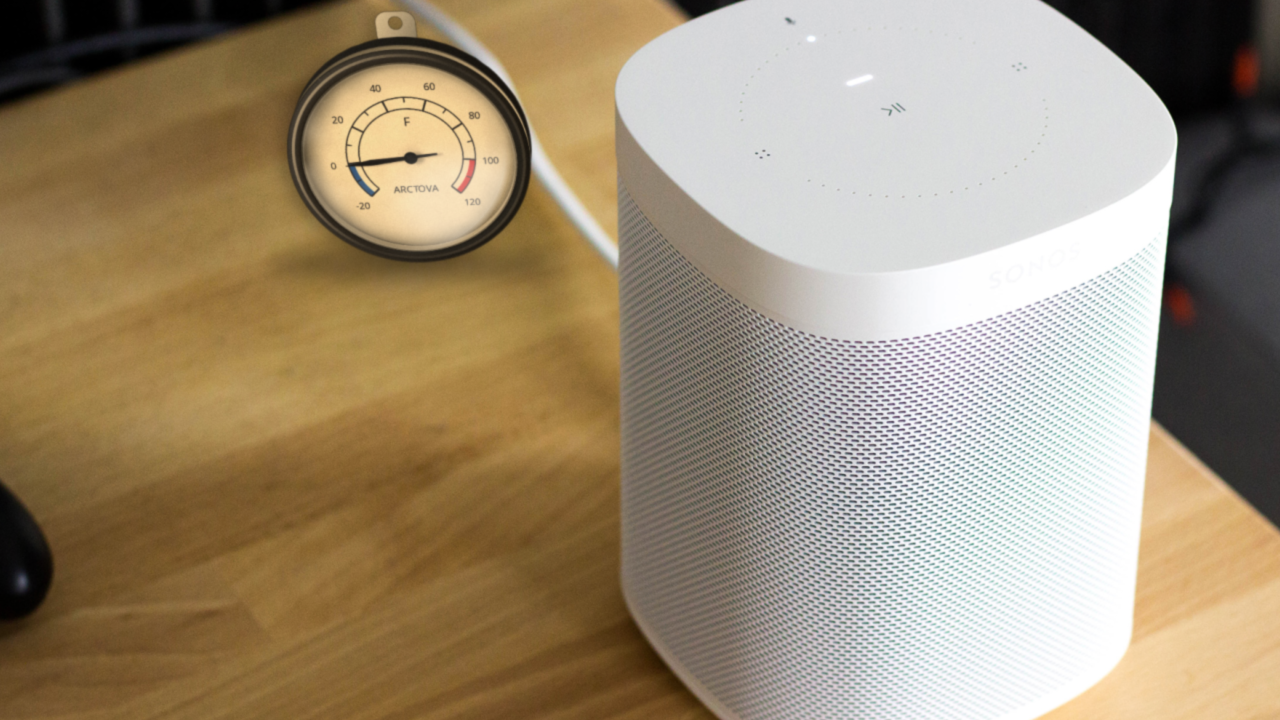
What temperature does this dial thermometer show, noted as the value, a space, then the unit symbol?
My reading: 0 °F
